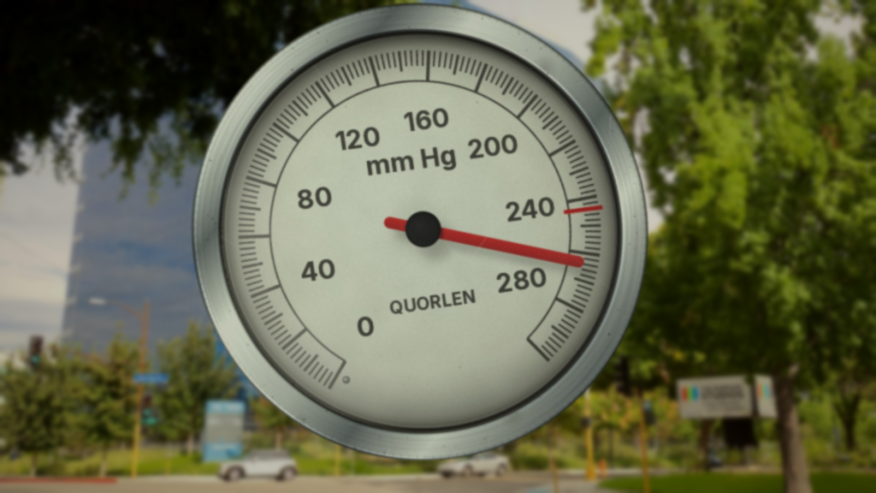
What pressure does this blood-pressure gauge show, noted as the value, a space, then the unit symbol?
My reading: 264 mmHg
